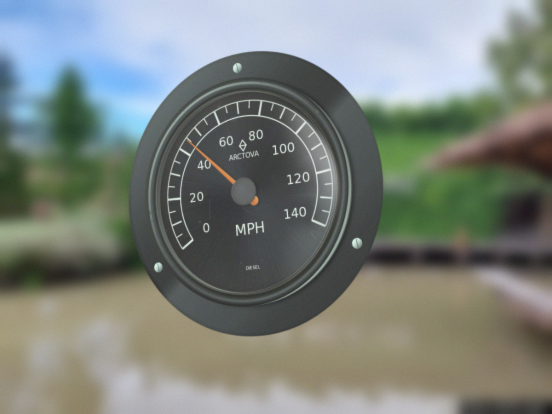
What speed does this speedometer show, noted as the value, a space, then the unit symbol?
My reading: 45 mph
